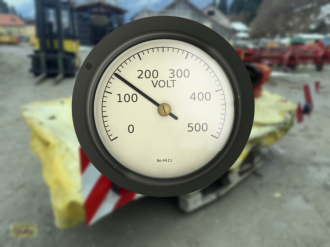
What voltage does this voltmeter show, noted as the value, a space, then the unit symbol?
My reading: 140 V
